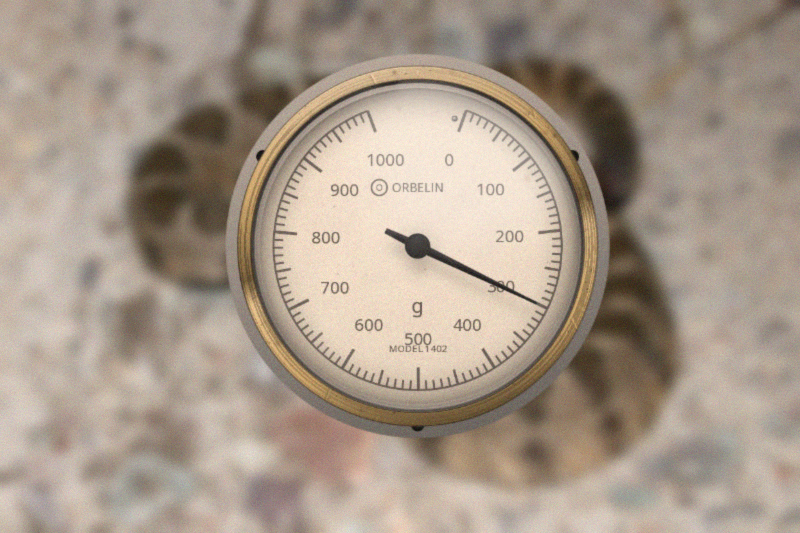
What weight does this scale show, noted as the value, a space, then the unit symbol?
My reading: 300 g
